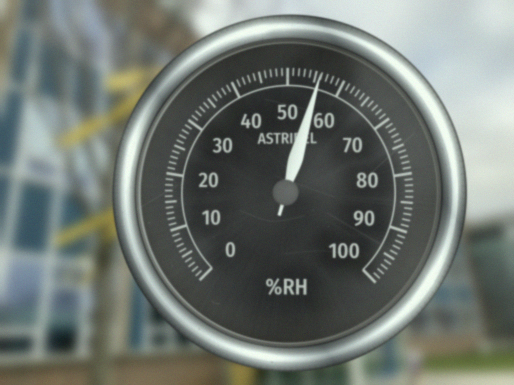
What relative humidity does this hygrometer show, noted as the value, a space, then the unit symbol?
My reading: 56 %
